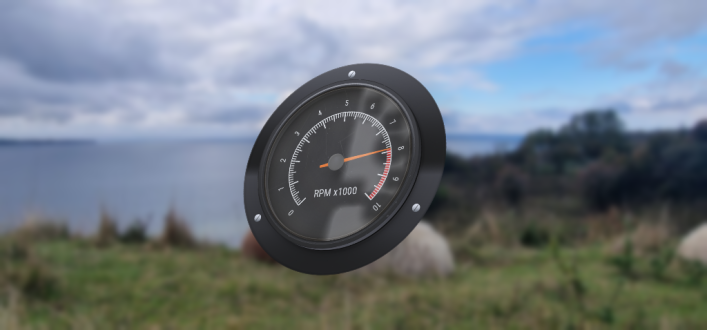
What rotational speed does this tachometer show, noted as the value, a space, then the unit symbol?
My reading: 8000 rpm
